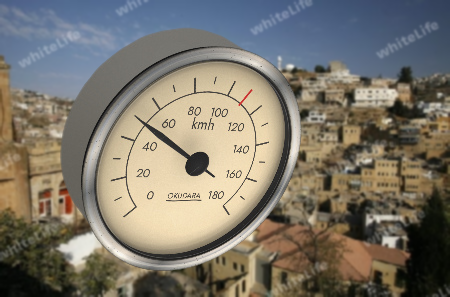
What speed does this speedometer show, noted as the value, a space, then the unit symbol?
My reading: 50 km/h
